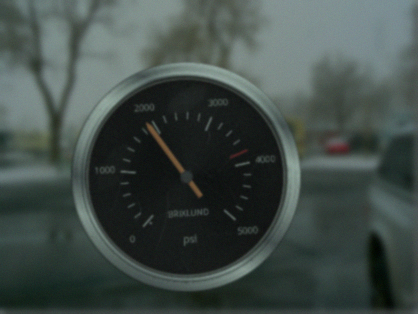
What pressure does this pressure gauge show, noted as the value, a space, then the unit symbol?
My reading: 1900 psi
